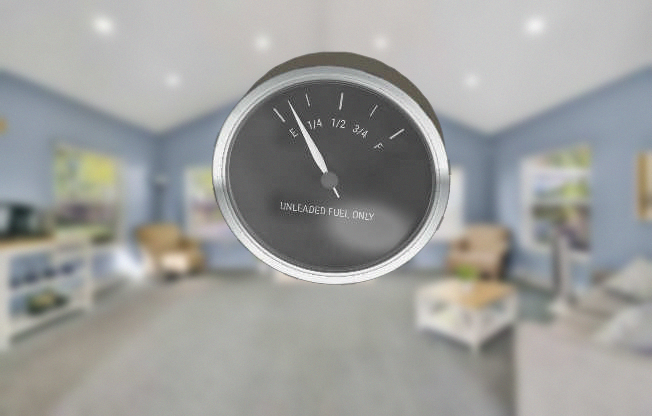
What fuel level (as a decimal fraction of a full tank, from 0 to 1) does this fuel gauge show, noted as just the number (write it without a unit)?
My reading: 0.125
